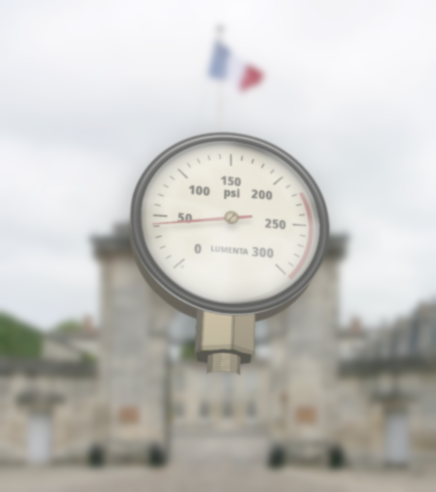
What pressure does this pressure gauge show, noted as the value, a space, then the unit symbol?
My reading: 40 psi
